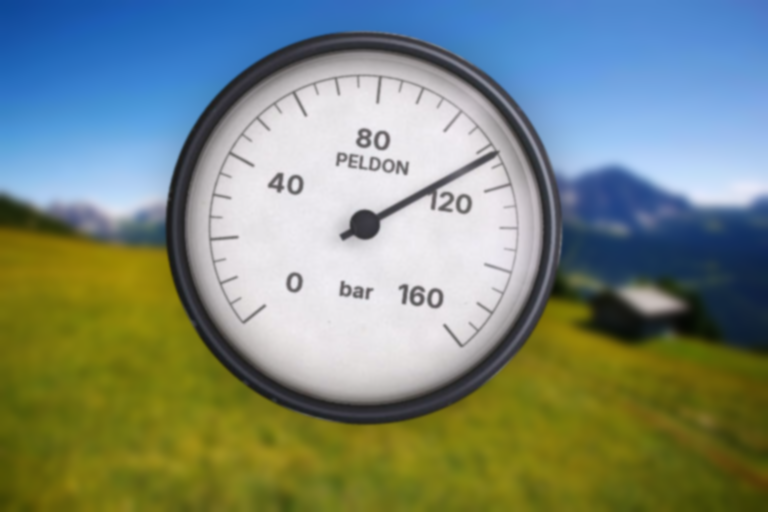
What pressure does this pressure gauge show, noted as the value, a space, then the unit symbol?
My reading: 112.5 bar
